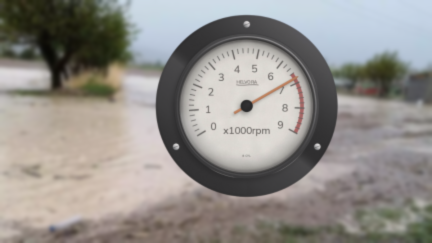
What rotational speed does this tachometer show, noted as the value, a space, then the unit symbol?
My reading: 6800 rpm
